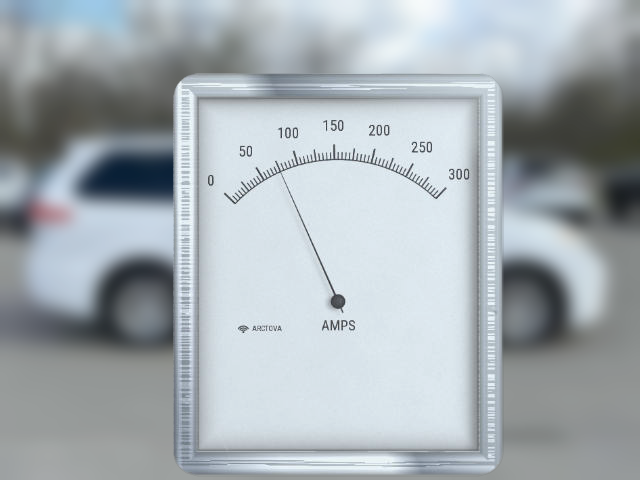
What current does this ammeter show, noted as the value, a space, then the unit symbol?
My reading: 75 A
